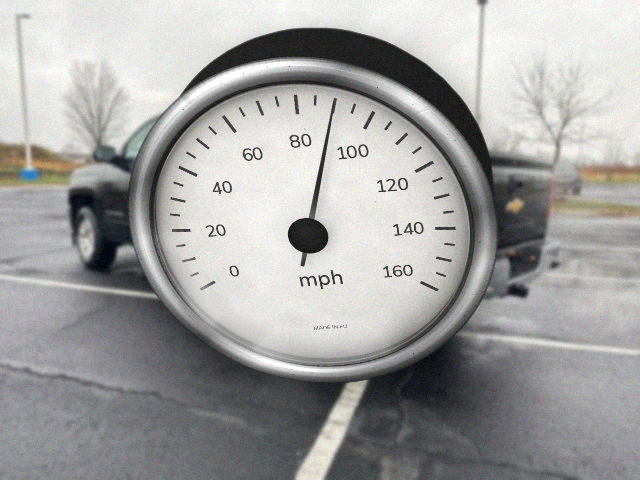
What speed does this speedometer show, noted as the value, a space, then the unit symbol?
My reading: 90 mph
